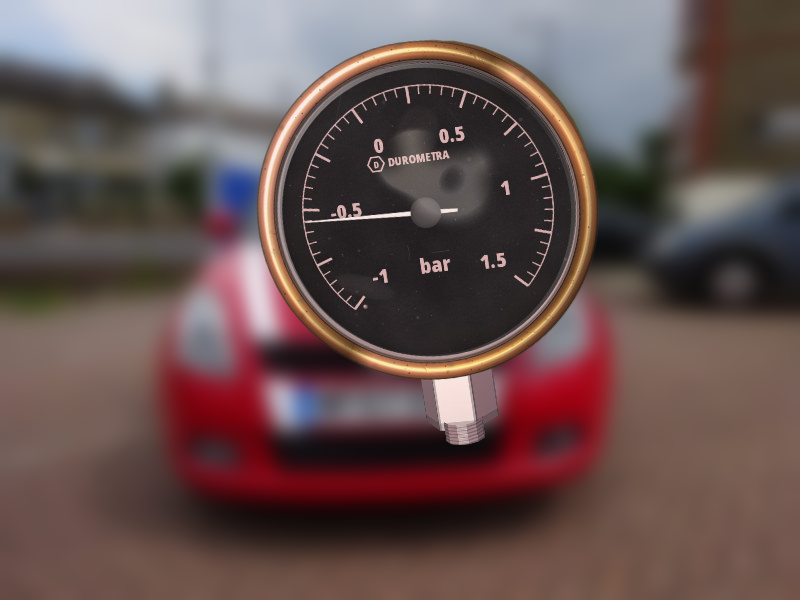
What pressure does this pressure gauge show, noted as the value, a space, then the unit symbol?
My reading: -0.55 bar
